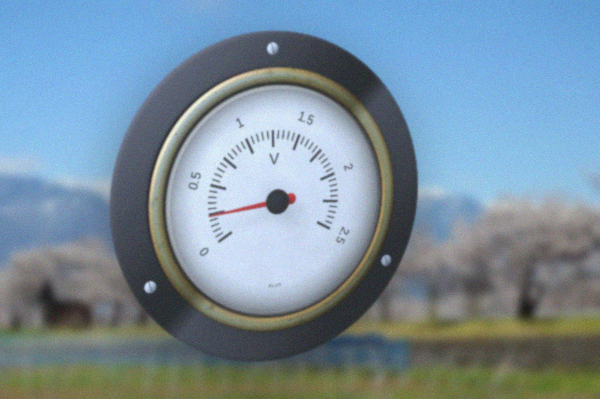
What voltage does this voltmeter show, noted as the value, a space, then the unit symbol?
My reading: 0.25 V
